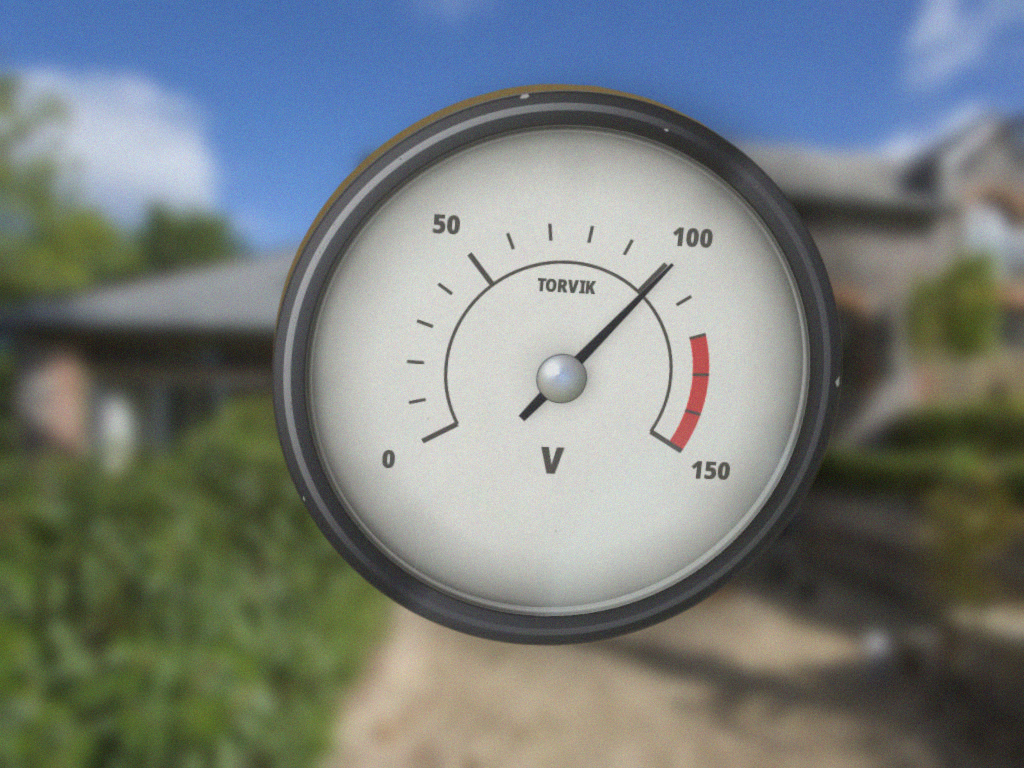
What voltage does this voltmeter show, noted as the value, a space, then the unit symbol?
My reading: 100 V
